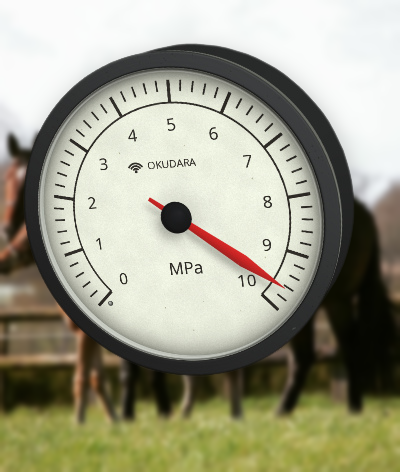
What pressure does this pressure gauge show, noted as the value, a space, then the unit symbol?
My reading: 9.6 MPa
